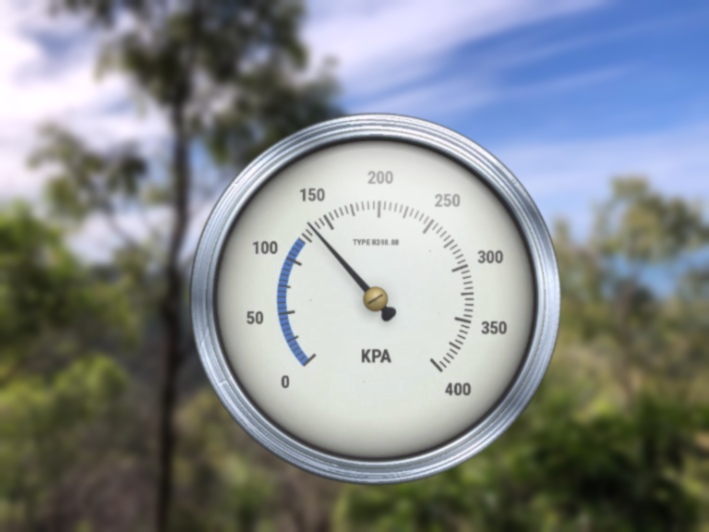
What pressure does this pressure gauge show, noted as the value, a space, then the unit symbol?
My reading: 135 kPa
